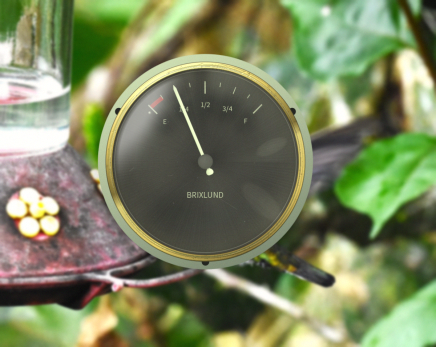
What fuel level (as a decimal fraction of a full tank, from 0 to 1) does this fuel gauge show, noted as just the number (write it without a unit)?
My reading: 0.25
